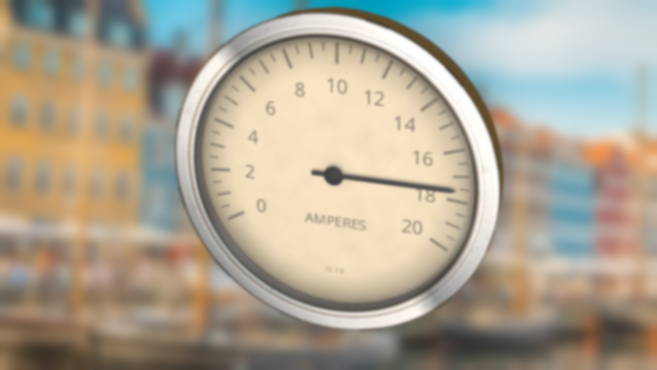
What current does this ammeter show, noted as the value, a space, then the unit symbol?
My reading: 17.5 A
